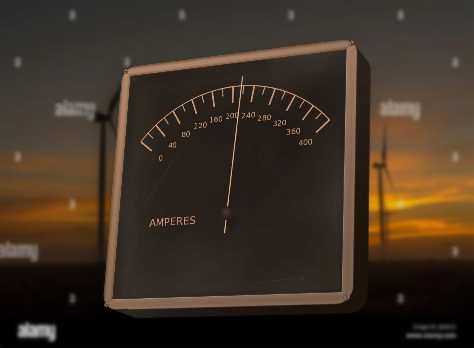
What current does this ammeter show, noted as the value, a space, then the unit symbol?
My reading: 220 A
